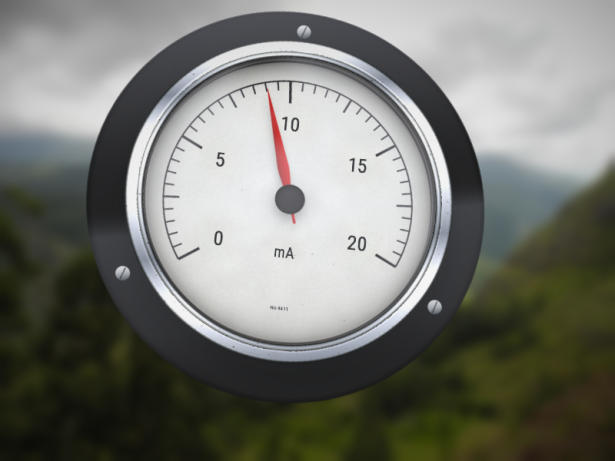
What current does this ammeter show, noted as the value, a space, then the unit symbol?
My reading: 9 mA
